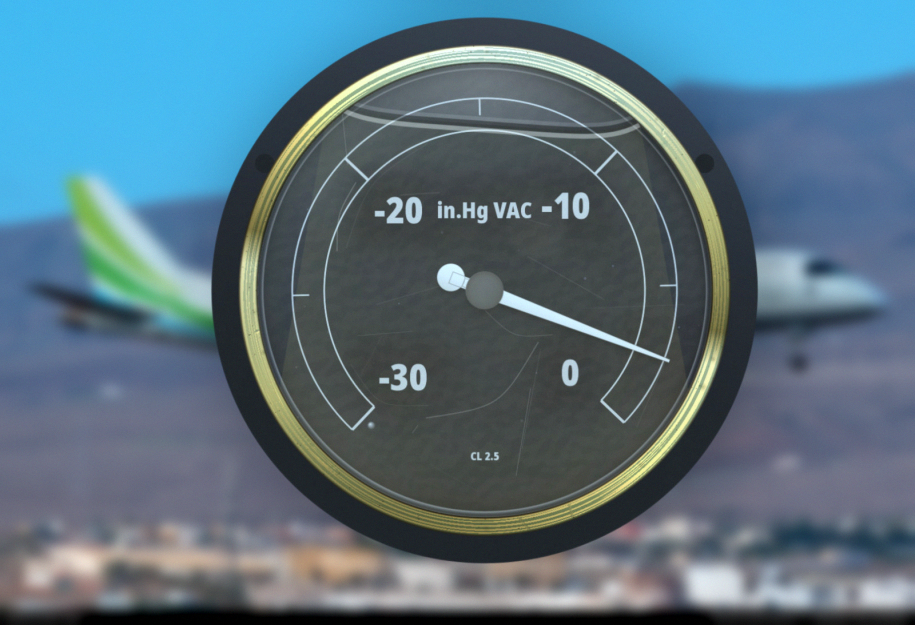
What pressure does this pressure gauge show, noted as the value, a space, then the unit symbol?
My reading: -2.5 inHg
